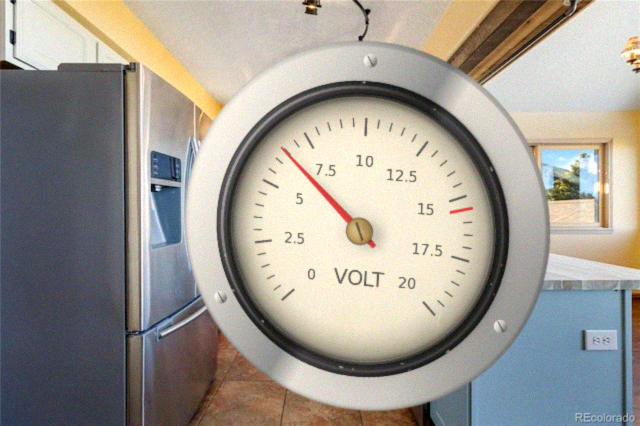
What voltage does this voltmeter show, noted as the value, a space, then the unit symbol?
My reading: 6.5 V
